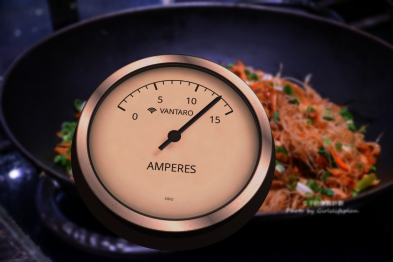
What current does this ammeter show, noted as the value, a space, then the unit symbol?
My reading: 13 A
